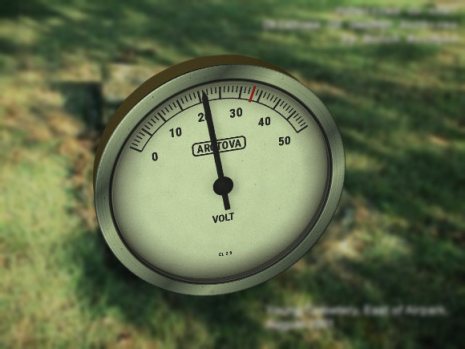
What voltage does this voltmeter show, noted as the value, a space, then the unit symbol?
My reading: 21 V
